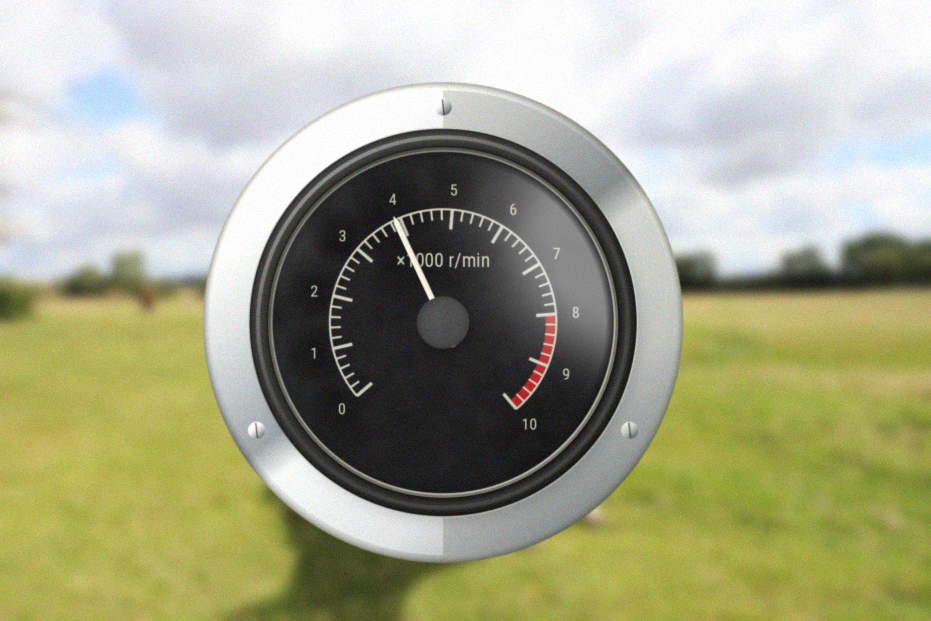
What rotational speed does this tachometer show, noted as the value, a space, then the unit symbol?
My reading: 3900 rpm
